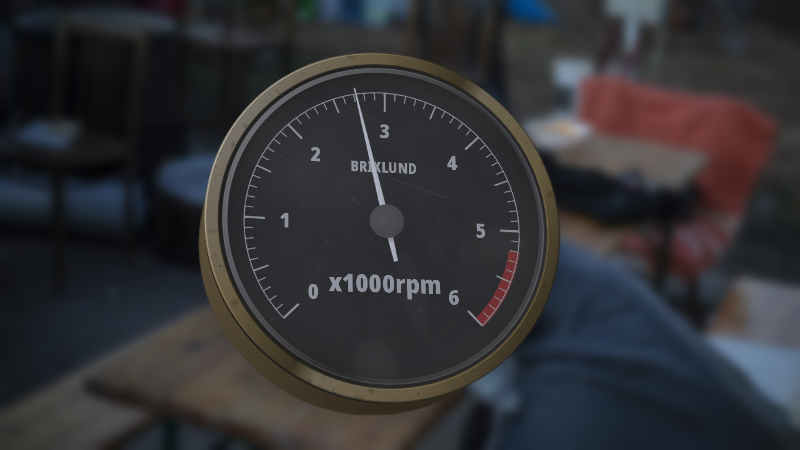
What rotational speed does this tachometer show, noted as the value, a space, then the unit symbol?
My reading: 2700 rpm
